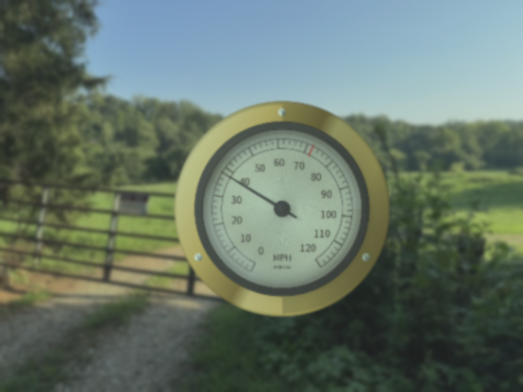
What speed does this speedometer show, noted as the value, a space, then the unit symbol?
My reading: 38 mph
